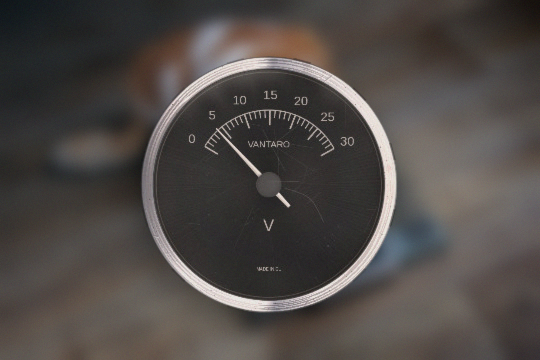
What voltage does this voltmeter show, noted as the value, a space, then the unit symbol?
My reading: 4 V
